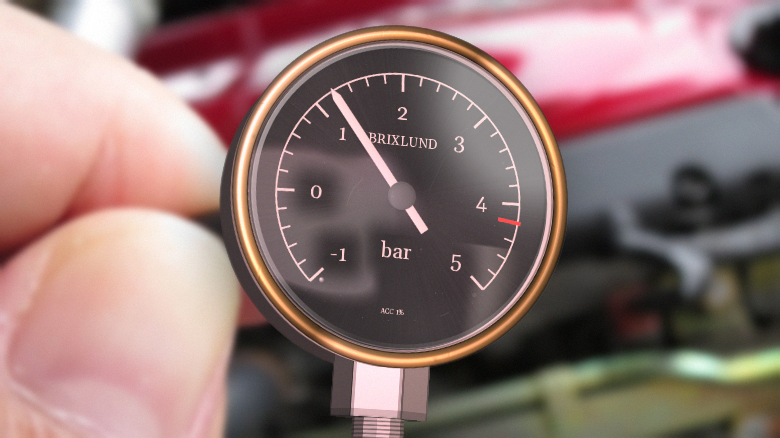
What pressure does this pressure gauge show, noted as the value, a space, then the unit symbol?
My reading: 1.2 bar
